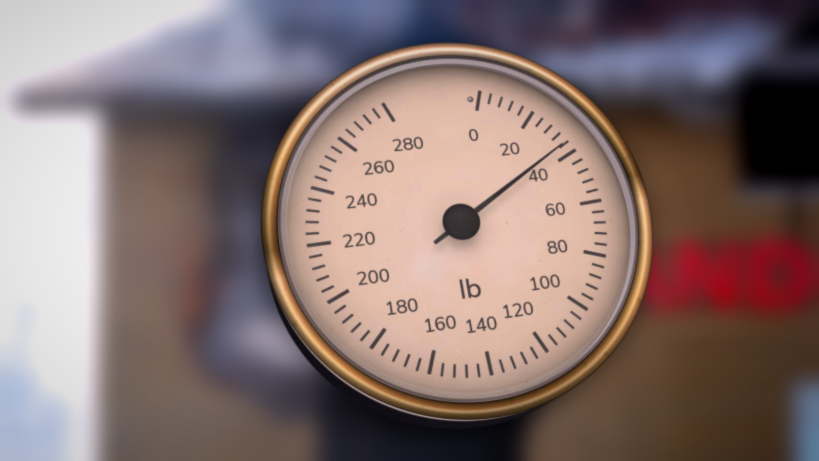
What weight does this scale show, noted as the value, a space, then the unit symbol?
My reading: 36 lb
